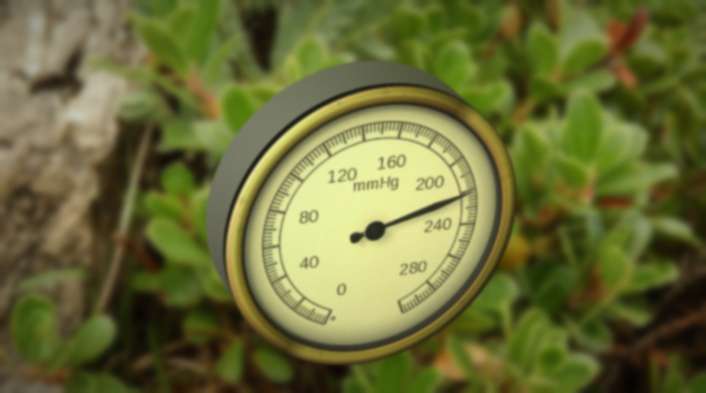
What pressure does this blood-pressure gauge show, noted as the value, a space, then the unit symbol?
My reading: 220 mmHg
